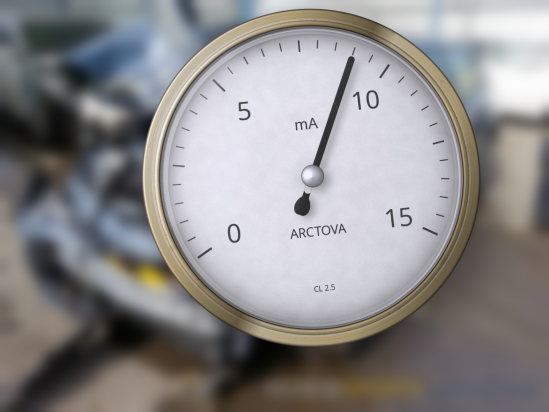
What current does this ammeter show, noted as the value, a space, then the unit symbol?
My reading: 9 mA
